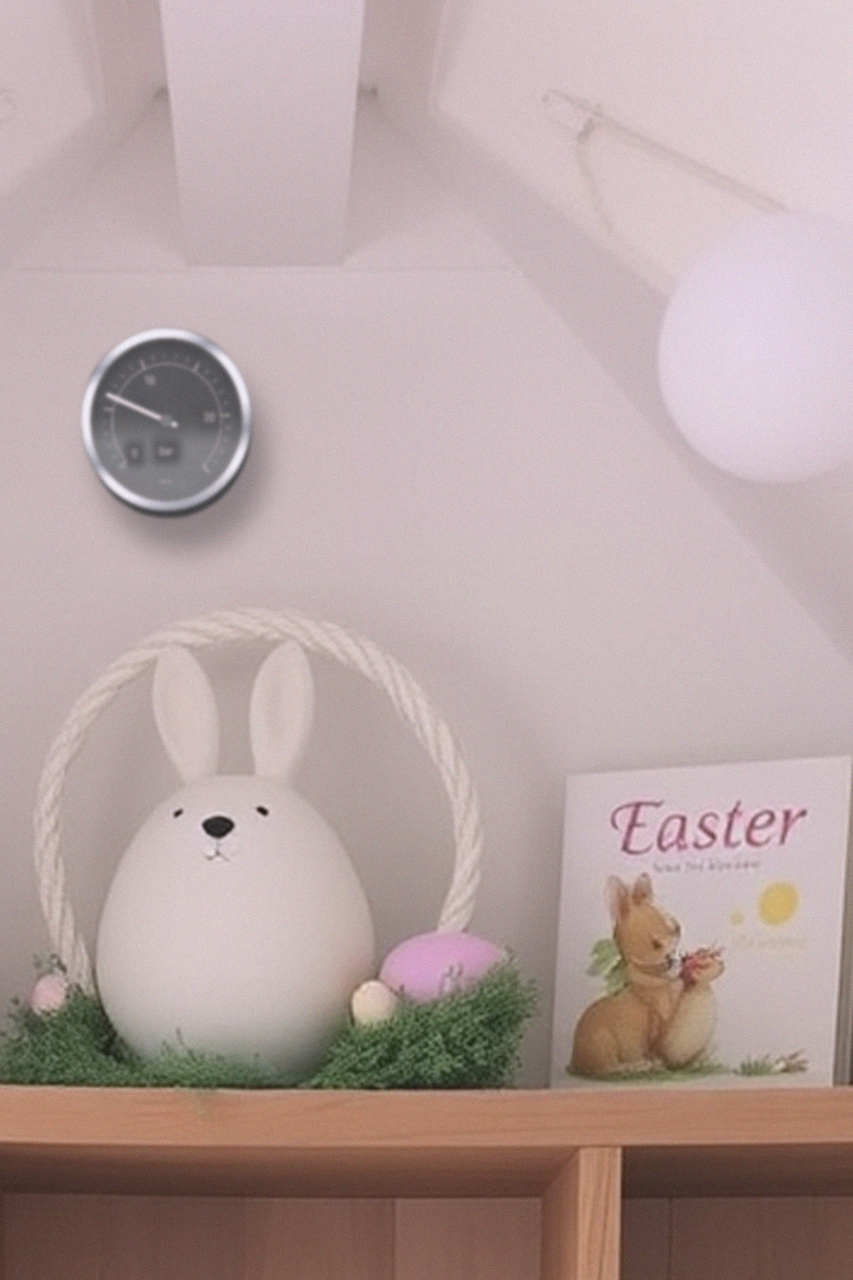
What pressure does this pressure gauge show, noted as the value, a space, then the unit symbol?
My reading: 6 bar
